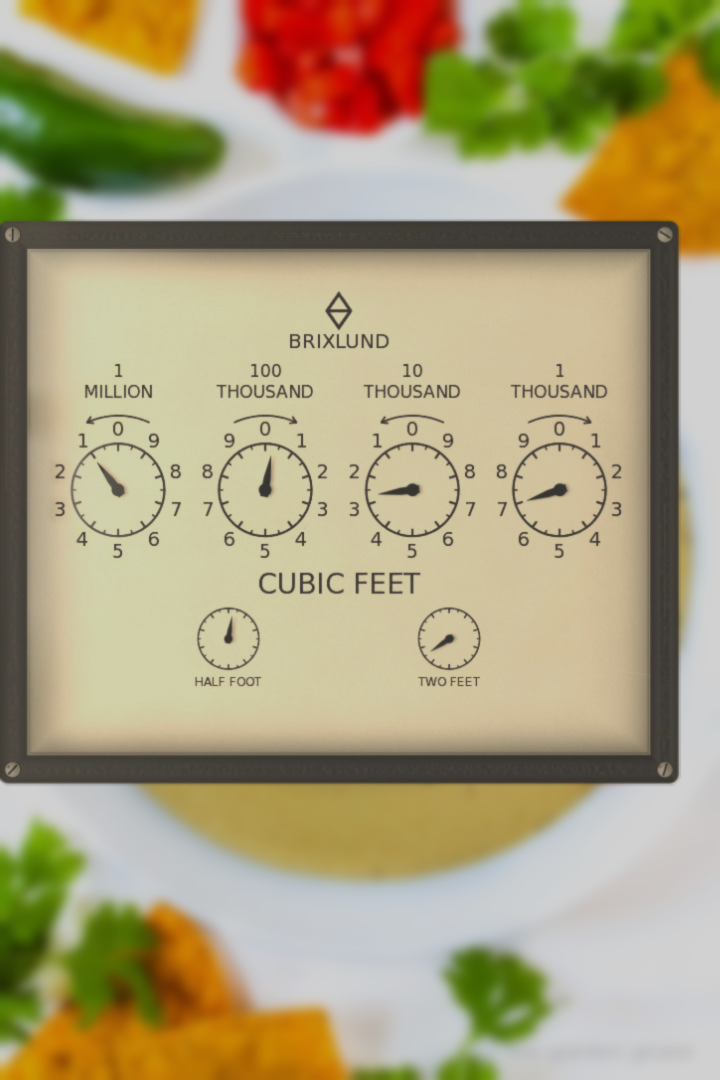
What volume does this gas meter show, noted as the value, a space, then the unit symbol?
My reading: 102700 ft³
